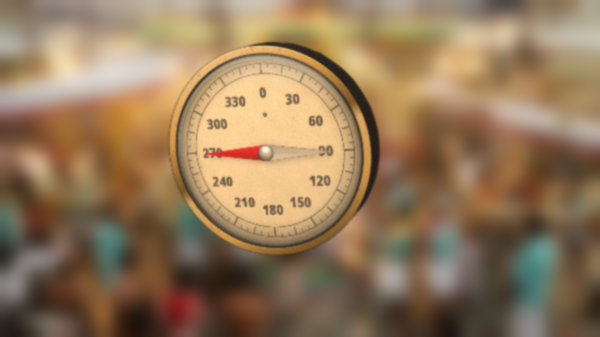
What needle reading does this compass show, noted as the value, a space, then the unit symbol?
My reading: 270 °
